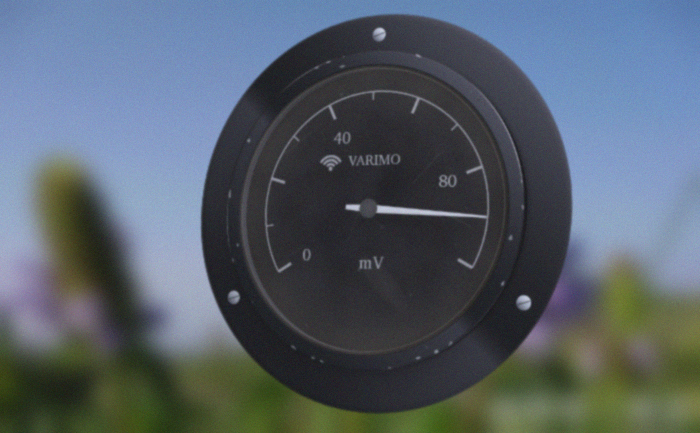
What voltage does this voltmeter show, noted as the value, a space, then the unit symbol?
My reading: 90 mV
